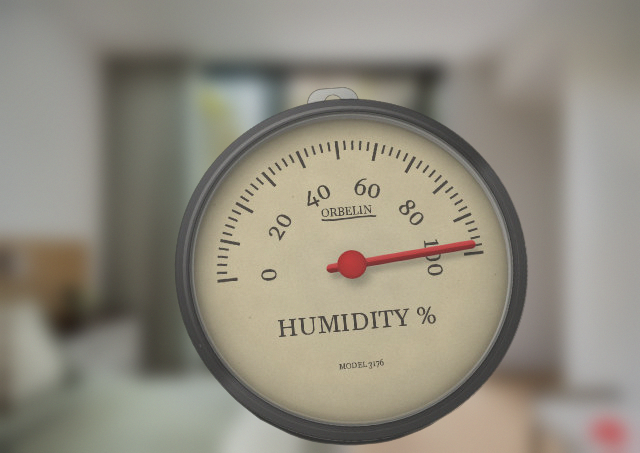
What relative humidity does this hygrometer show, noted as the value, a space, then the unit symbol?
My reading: 98 %
